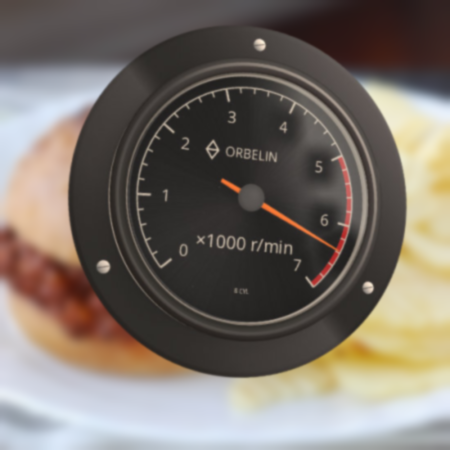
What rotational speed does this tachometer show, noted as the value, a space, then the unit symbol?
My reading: 6400 rpm
